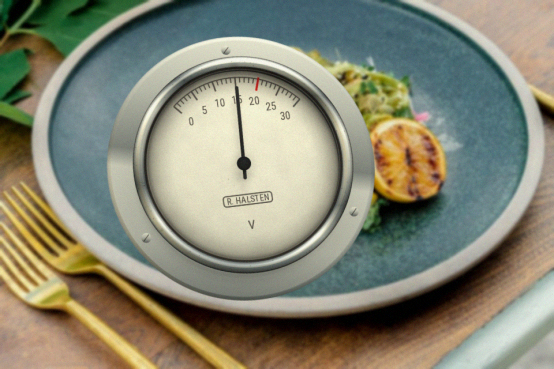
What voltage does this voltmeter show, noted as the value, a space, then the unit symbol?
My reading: 15 V
